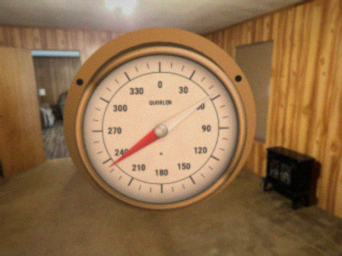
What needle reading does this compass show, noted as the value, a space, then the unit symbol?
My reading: 235 °
